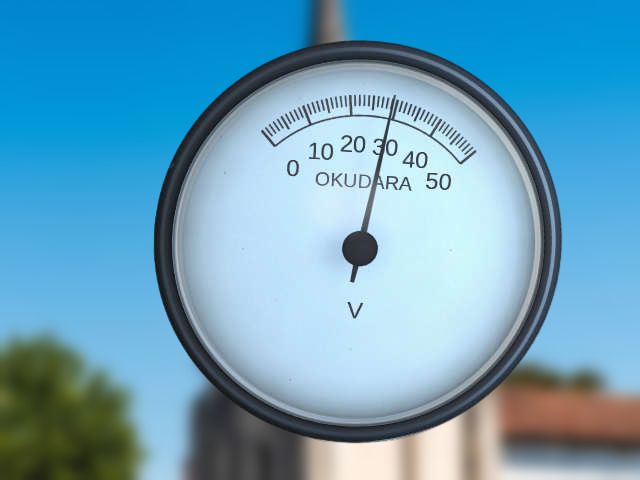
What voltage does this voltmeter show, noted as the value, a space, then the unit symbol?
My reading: 29 V
